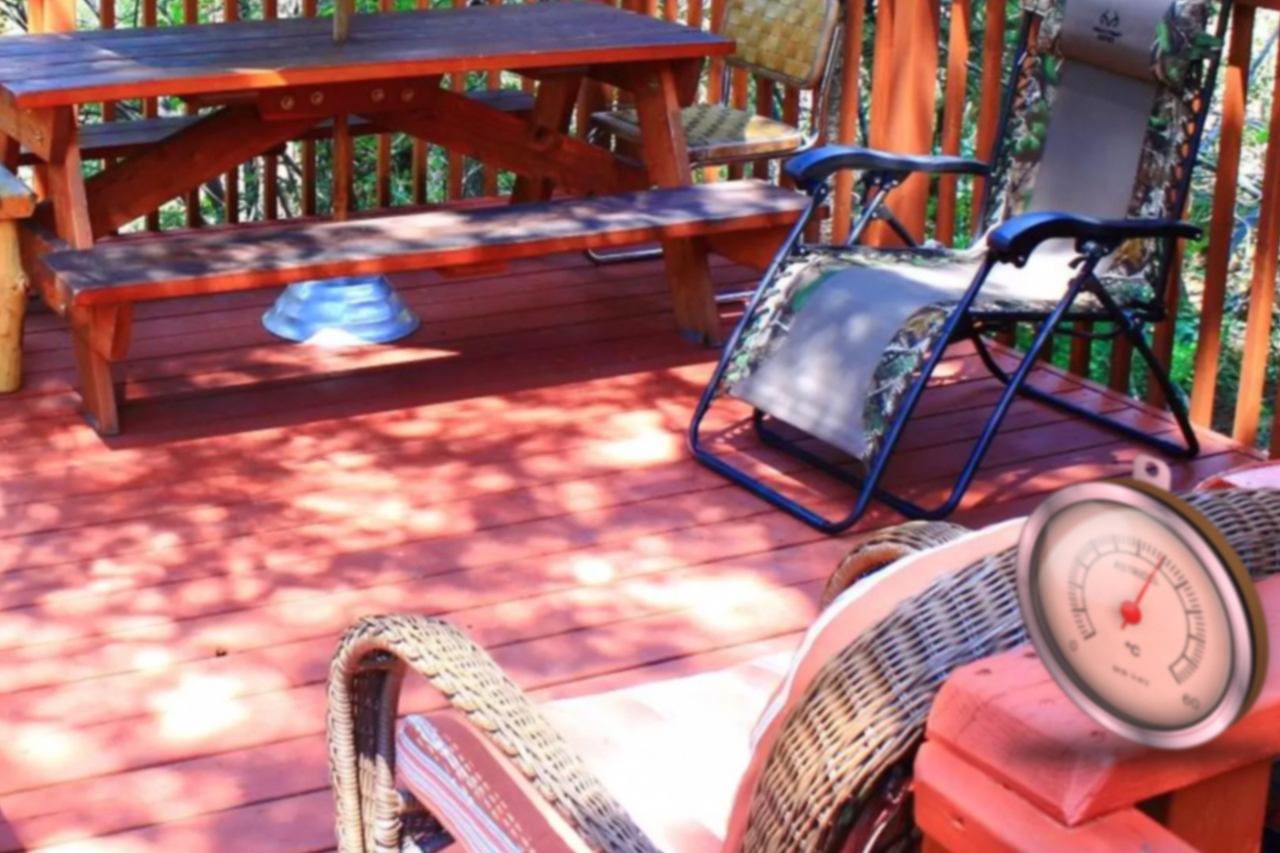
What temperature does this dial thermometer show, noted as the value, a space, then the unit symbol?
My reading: 35 °C
